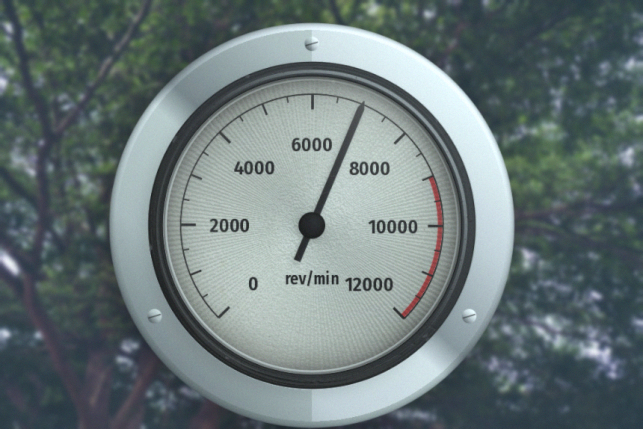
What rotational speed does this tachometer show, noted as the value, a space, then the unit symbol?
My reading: 7000 rpm
